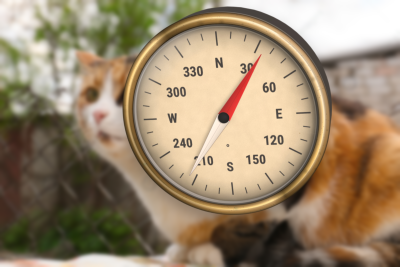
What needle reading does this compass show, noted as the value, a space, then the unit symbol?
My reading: 35 °
